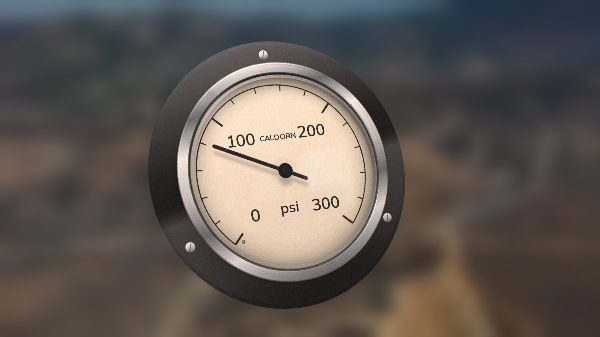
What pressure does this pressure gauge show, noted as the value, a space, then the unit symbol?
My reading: 80 psi
